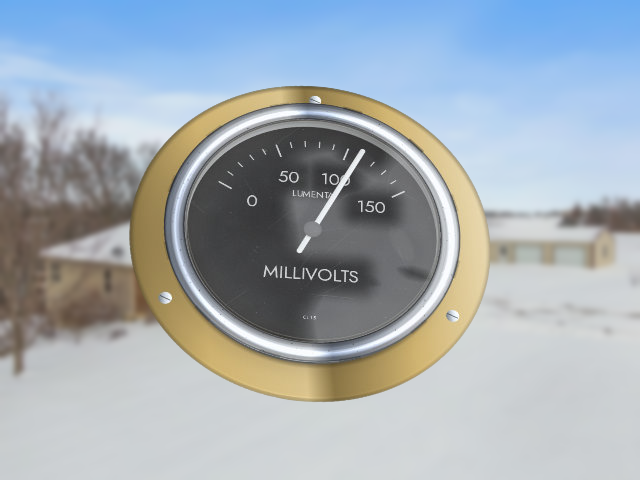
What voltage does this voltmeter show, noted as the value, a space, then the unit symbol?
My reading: 110 mV
